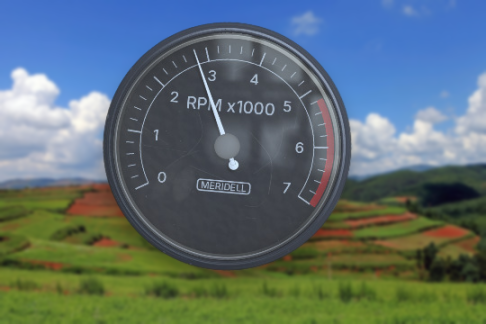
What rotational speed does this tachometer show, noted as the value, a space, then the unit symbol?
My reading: 2800 rpm
